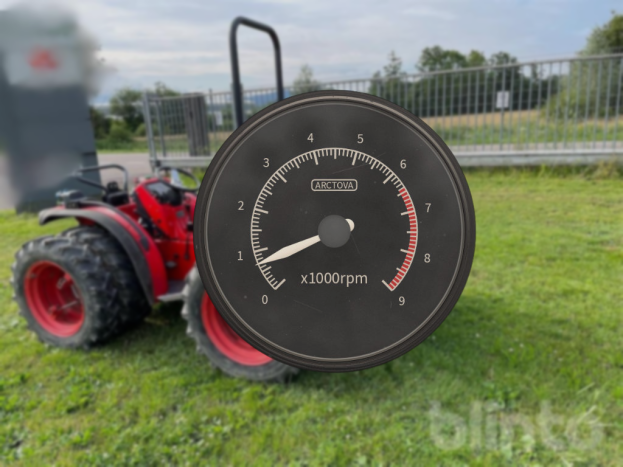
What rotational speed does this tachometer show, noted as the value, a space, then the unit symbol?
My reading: 700 rpm
